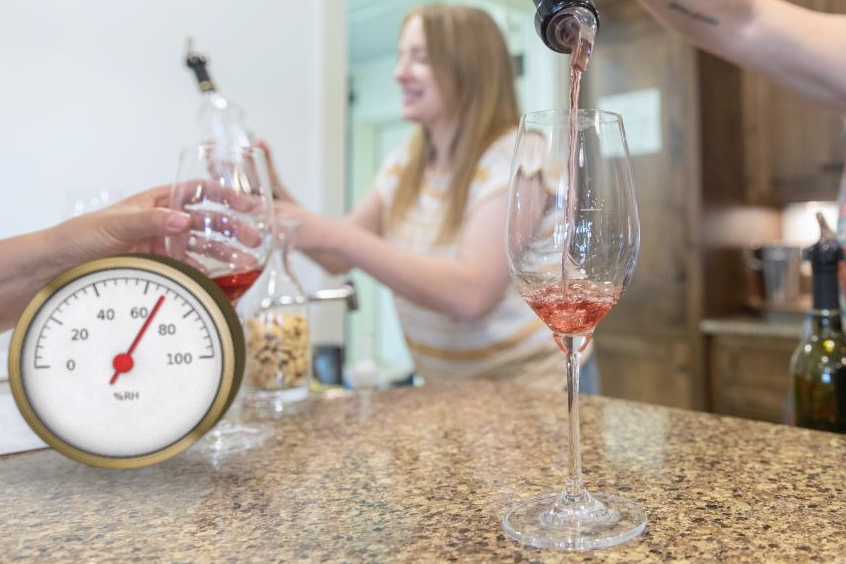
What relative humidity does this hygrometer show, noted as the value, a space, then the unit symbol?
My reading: 68 %
